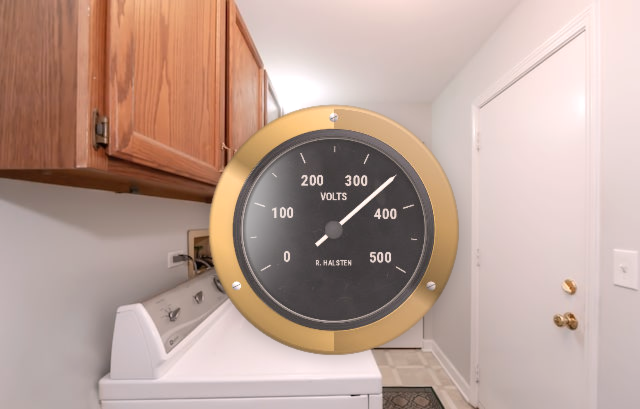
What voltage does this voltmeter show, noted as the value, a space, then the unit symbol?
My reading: 350 V
